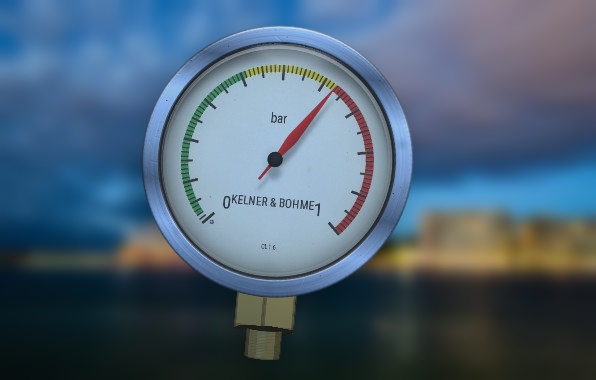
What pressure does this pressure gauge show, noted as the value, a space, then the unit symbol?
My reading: 0.63 bar
